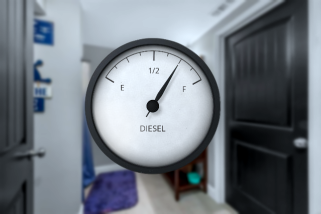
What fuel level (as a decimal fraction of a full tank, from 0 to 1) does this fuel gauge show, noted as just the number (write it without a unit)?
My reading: 0.75
